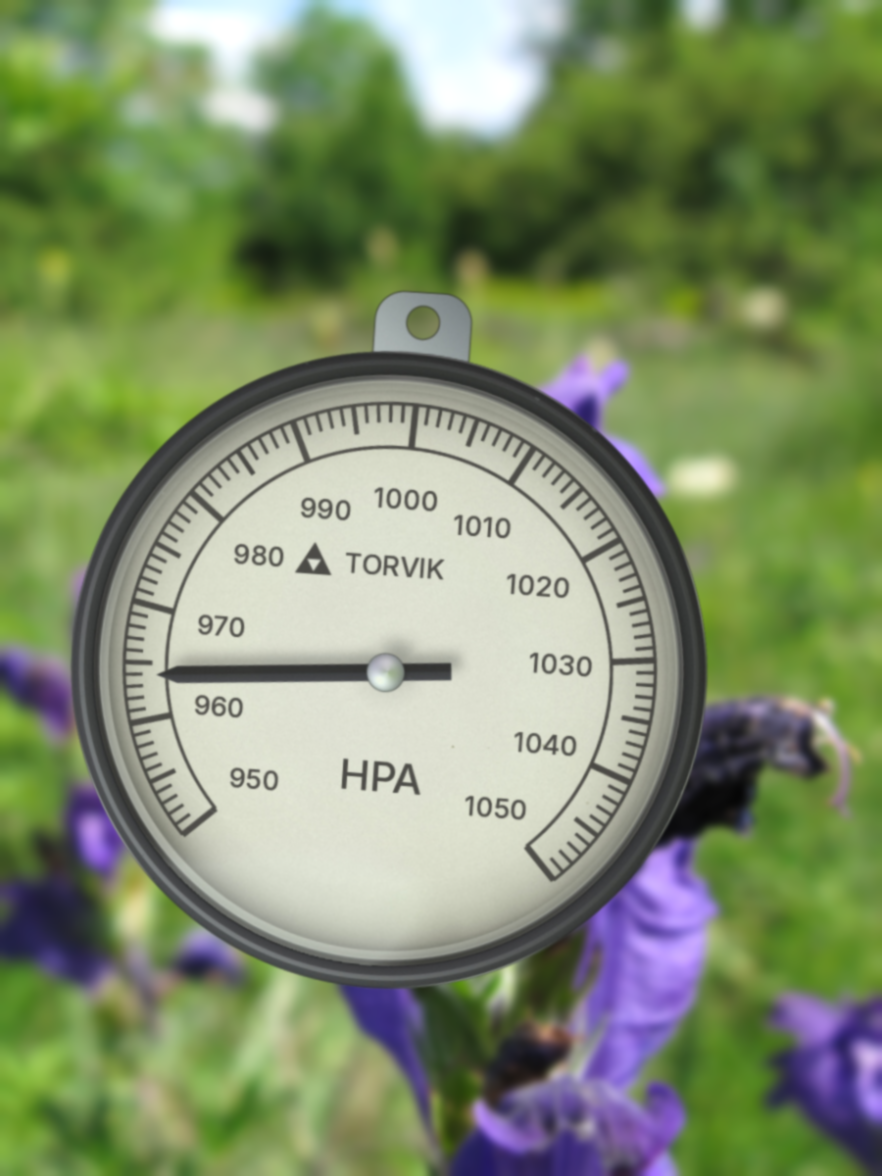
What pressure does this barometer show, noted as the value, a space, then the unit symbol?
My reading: 964 hPa
